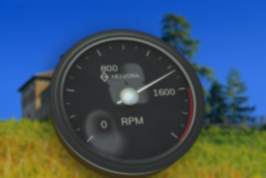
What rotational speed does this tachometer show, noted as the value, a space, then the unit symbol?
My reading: 1450 rpm
